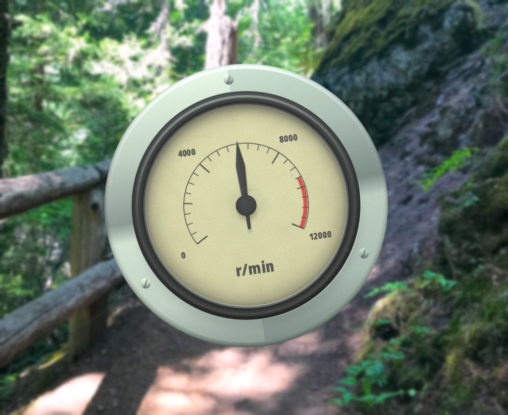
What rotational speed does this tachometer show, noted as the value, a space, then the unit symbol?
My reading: 6000 rpm
